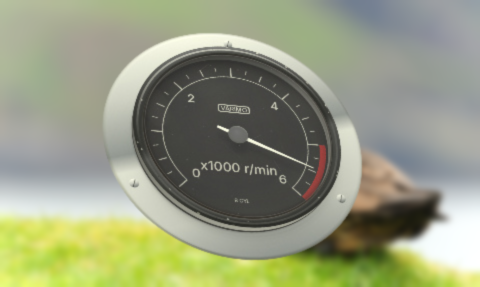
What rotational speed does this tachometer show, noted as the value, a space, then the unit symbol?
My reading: 5500 rpm
